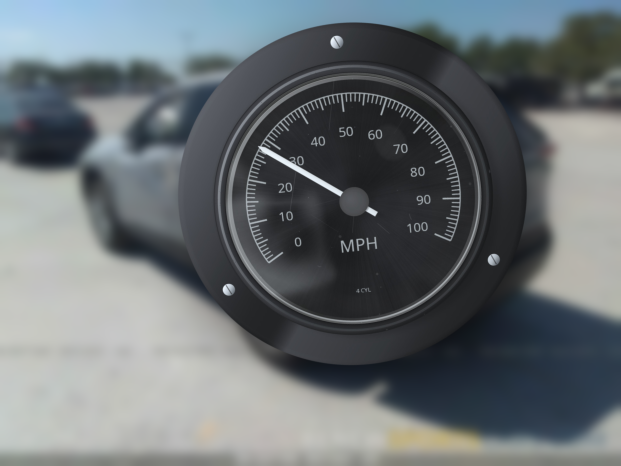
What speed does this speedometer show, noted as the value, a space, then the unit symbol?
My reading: 28 mph
